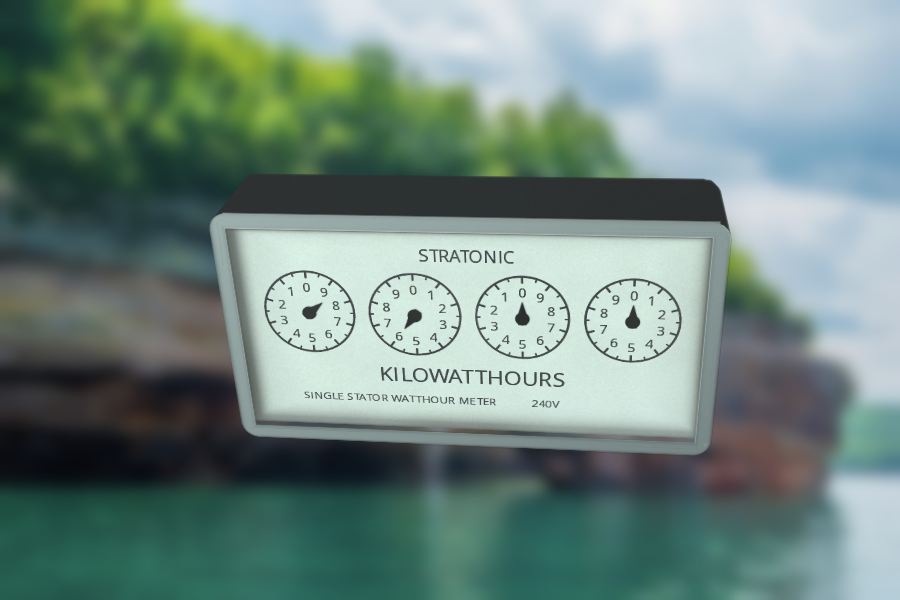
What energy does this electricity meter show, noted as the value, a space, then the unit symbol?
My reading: 8600 kWh
